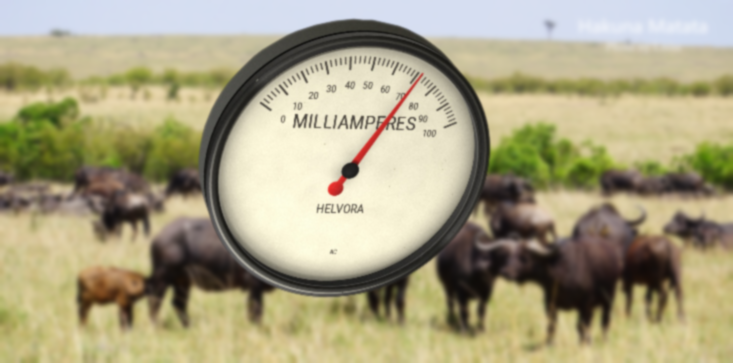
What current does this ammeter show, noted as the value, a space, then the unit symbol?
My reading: 70 mA
